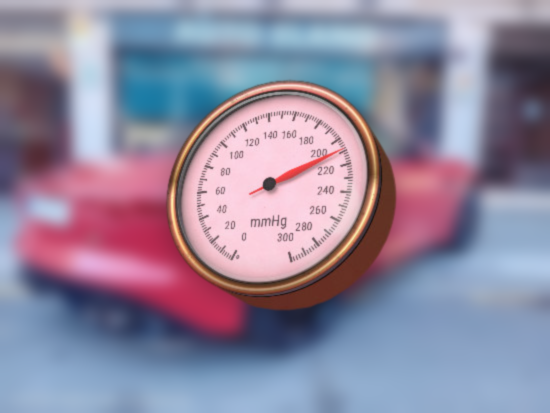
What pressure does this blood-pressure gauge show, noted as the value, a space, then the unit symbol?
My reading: 210 mmHg
